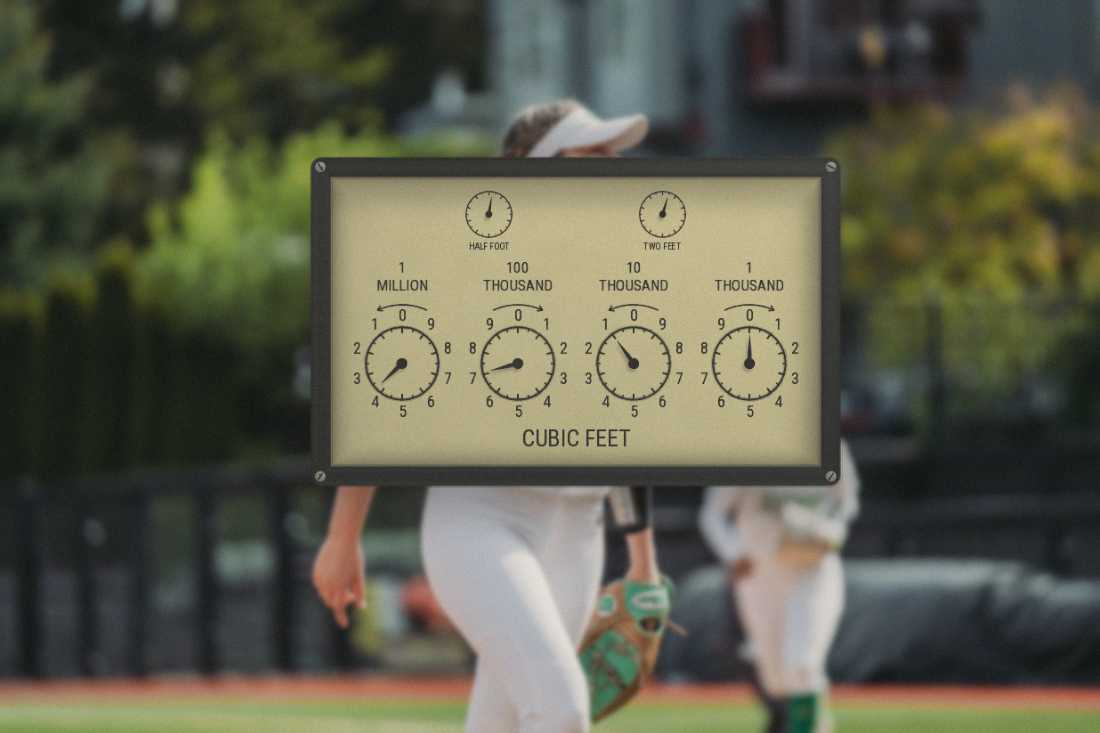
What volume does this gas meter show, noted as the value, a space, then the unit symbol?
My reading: 371000 ft³
